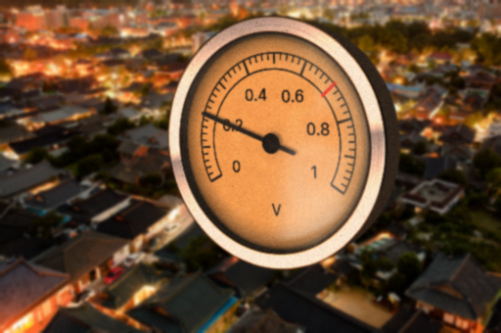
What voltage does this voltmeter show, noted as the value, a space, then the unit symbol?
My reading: 0.2 V
